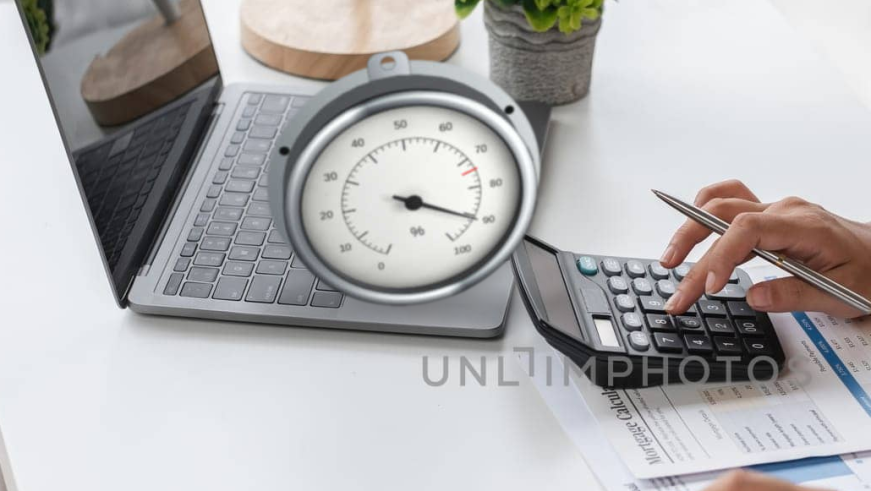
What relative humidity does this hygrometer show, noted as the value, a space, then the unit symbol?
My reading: 90 %
